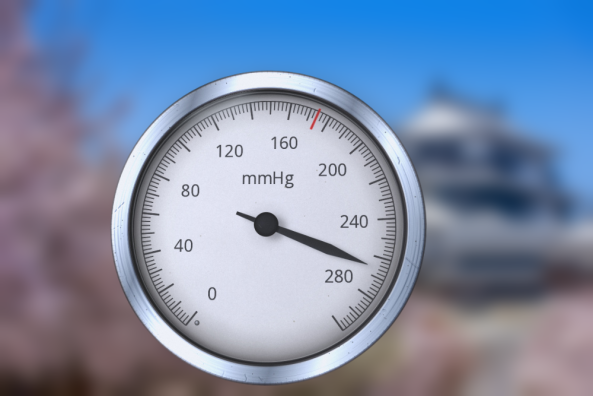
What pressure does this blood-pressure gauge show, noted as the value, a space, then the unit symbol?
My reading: 266 mmHg
